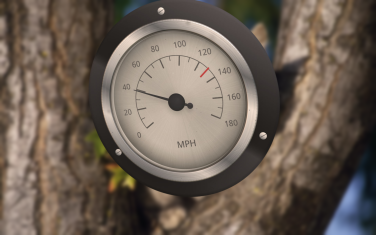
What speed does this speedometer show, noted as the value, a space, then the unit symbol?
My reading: 40 mph
